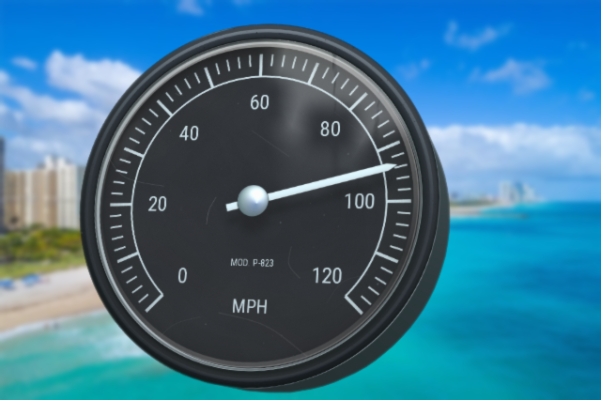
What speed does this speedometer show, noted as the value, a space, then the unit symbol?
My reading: 94 mph
